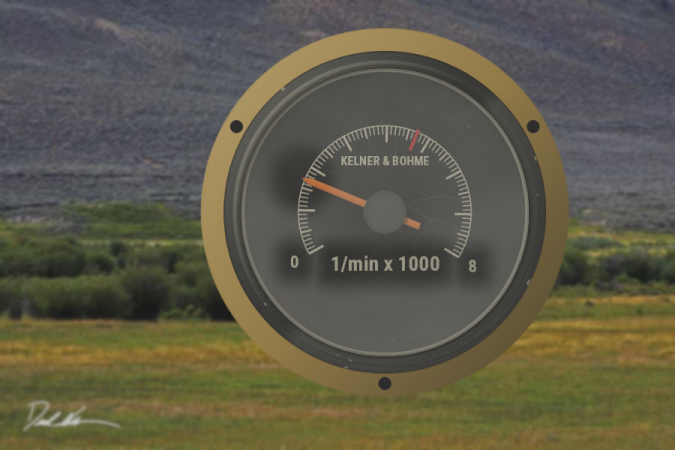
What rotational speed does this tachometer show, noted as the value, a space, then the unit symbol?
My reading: 1700 rpm
